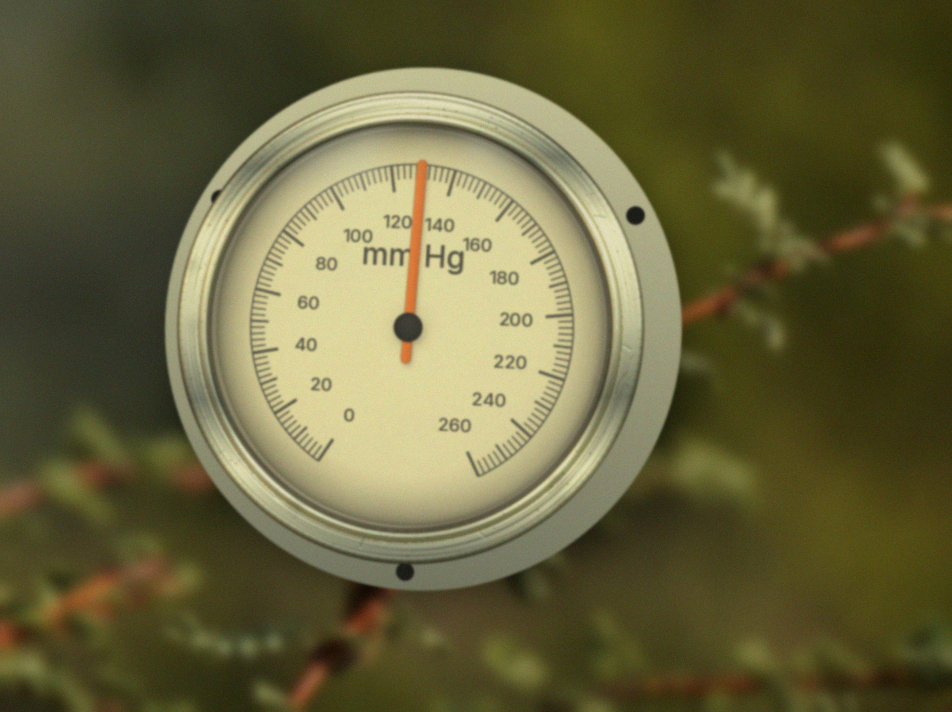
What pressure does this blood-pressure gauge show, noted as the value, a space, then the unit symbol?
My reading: 130 mmHg
